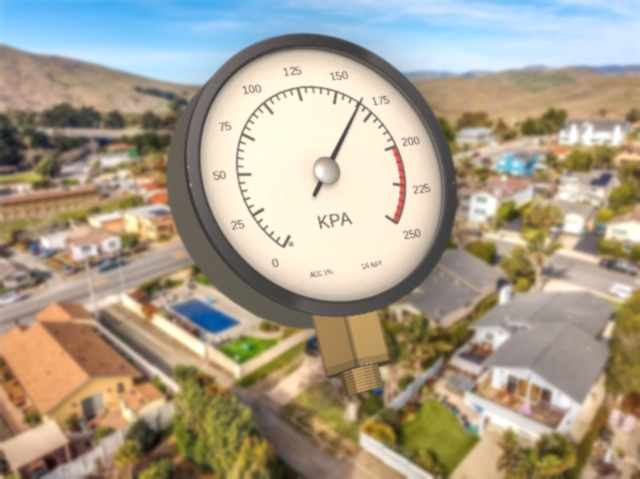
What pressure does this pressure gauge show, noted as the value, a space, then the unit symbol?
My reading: 165 kPa
